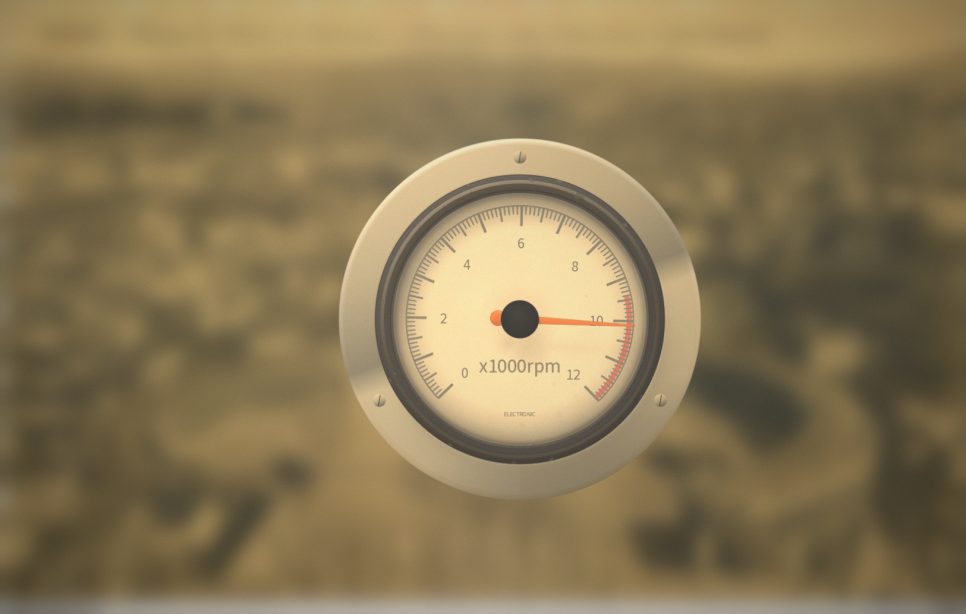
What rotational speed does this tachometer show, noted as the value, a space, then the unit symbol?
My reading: 10100 rpm
